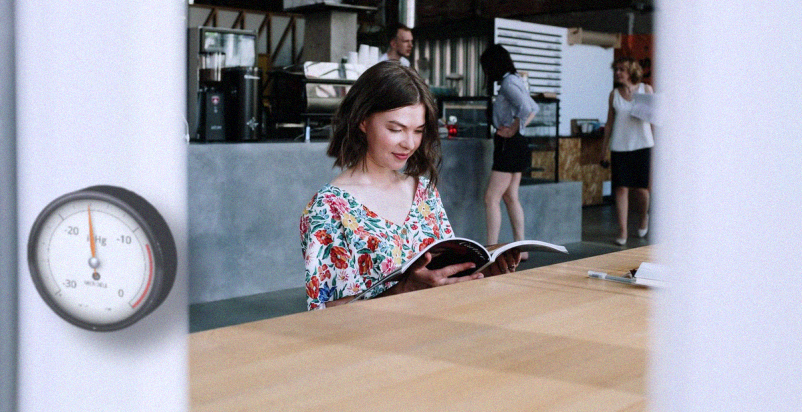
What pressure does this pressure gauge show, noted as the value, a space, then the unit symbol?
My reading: -16 inHg
